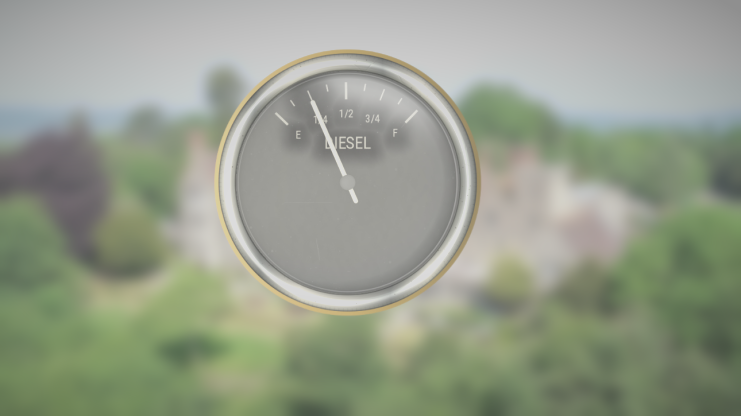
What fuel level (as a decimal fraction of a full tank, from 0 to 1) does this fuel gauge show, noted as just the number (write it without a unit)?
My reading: 0.25
